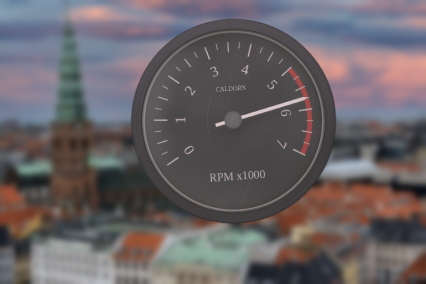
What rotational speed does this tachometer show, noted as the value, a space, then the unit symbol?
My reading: 5750 rpm
